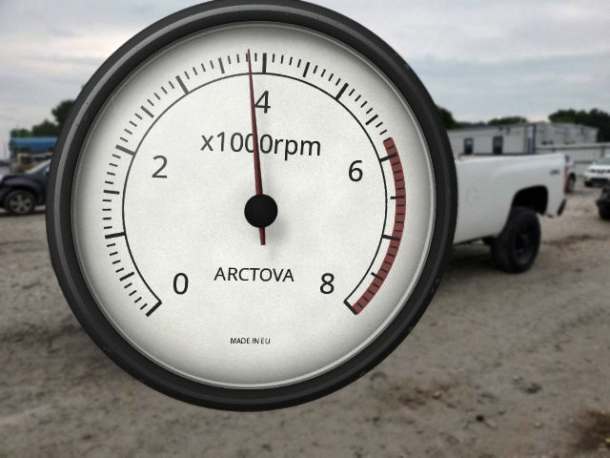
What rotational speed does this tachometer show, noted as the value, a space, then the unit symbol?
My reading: 3800 rpm
